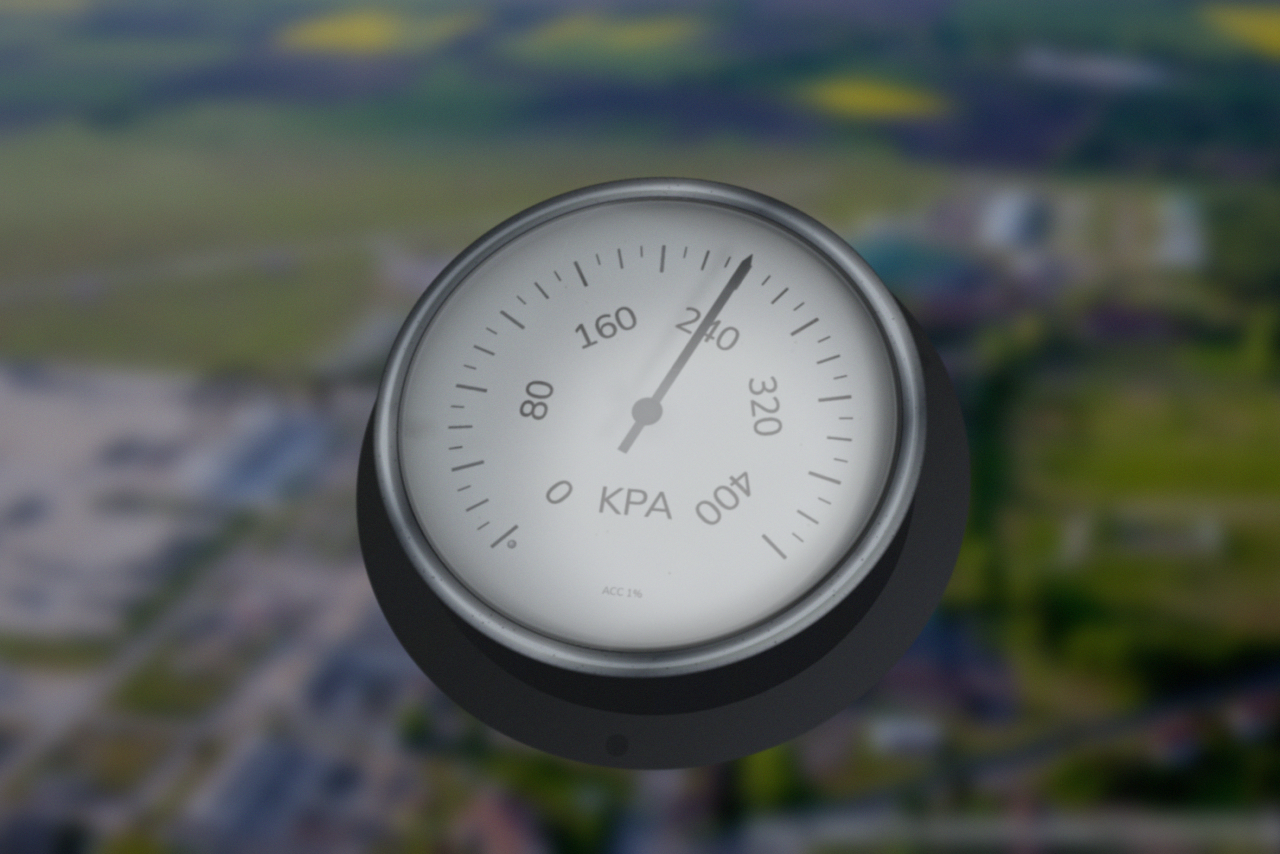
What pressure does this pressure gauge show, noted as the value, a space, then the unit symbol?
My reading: 240 kPa
